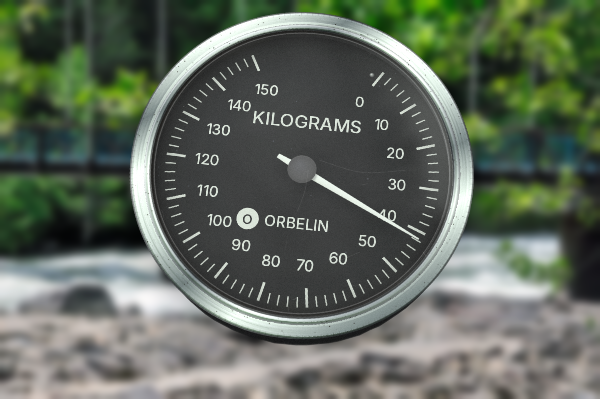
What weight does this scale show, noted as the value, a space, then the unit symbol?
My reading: 42 kg
